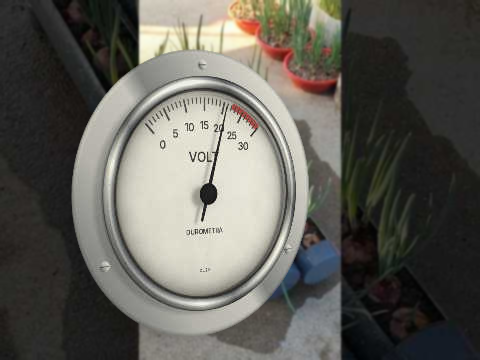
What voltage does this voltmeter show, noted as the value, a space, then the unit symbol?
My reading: 20 V
